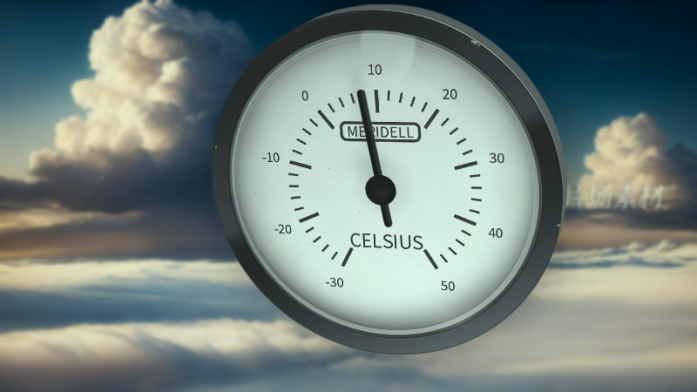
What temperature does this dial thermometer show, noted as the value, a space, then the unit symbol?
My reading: 8 °C
